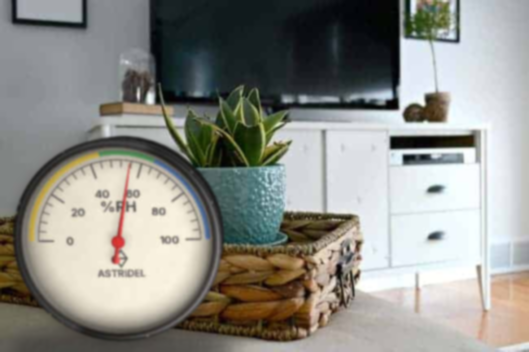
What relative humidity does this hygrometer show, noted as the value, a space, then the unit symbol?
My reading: 56 %
